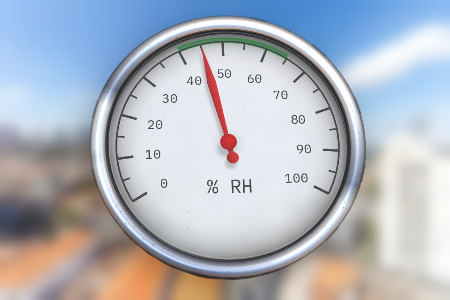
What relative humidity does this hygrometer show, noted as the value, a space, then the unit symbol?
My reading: 45 %
